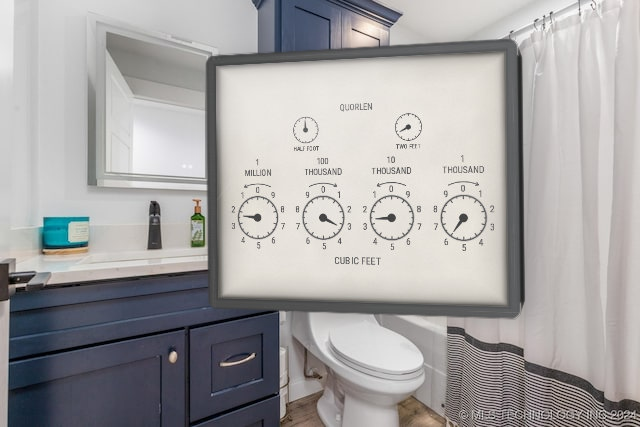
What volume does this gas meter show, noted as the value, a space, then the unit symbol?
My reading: 232600 ft³
